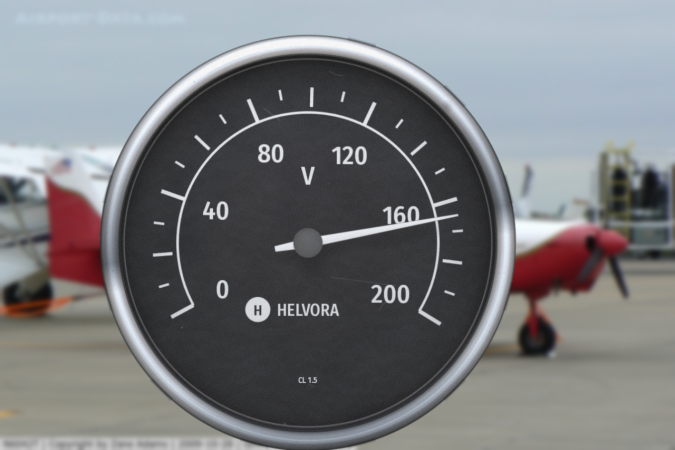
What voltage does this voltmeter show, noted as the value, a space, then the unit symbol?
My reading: 165 V
